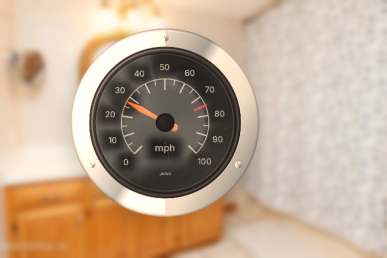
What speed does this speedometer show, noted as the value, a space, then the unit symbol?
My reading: 27.5 mph
